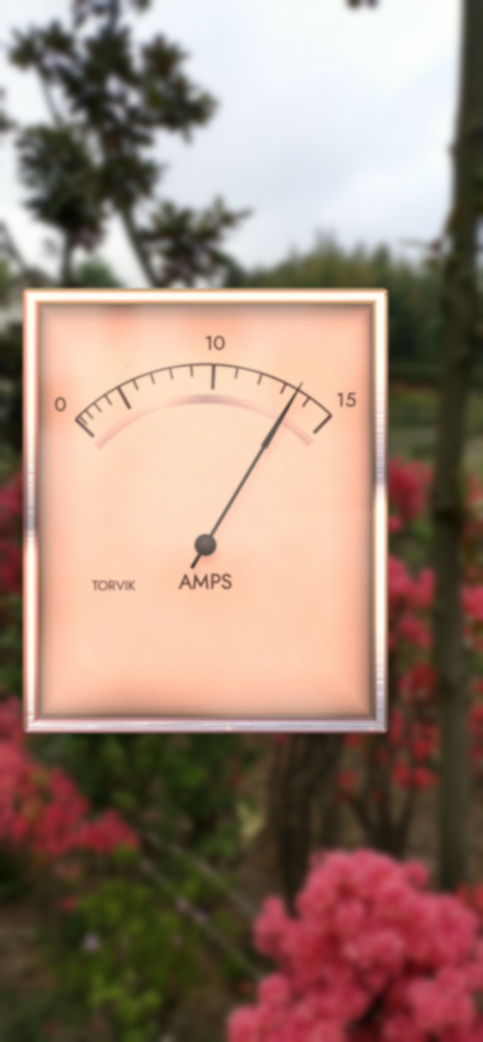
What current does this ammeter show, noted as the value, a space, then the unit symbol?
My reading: 13.5 A
